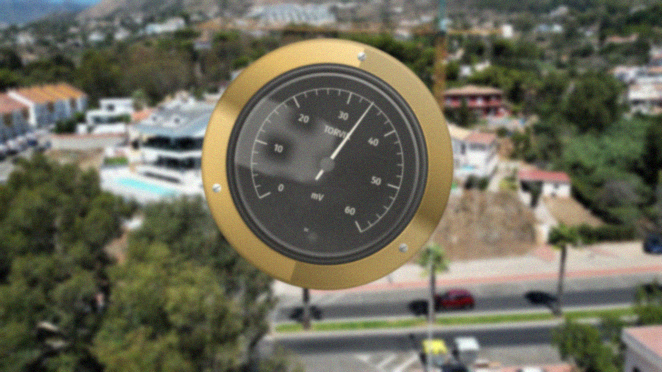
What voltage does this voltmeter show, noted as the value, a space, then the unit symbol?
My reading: 34 mV
